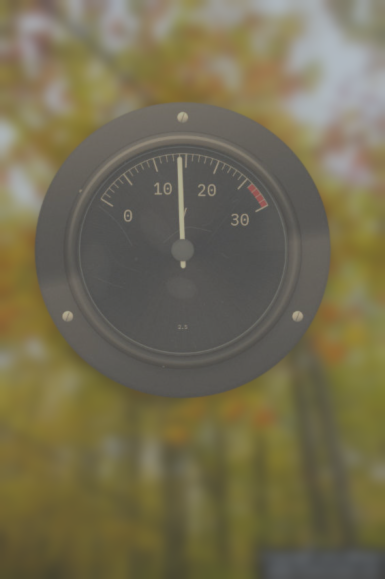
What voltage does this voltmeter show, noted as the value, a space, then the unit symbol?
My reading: 14 V
